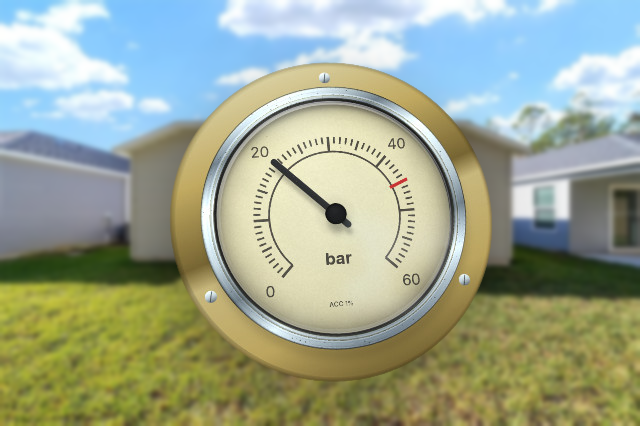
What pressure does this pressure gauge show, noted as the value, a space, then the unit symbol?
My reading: 20 bar
